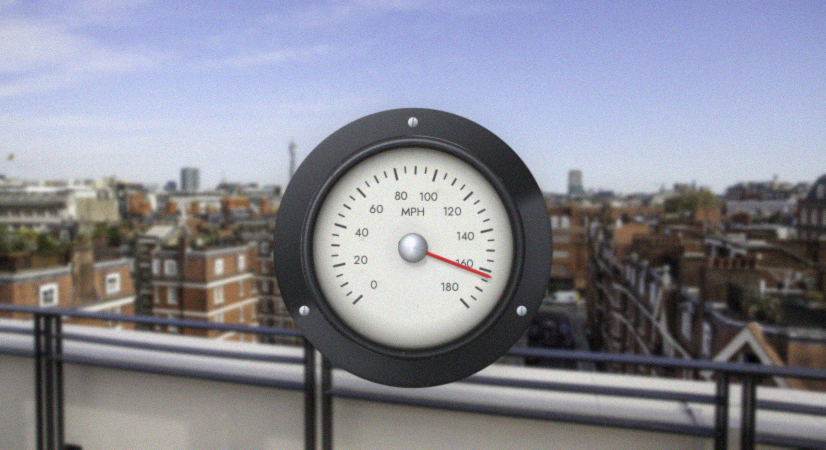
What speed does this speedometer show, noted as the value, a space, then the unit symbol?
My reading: 162.5 mph
